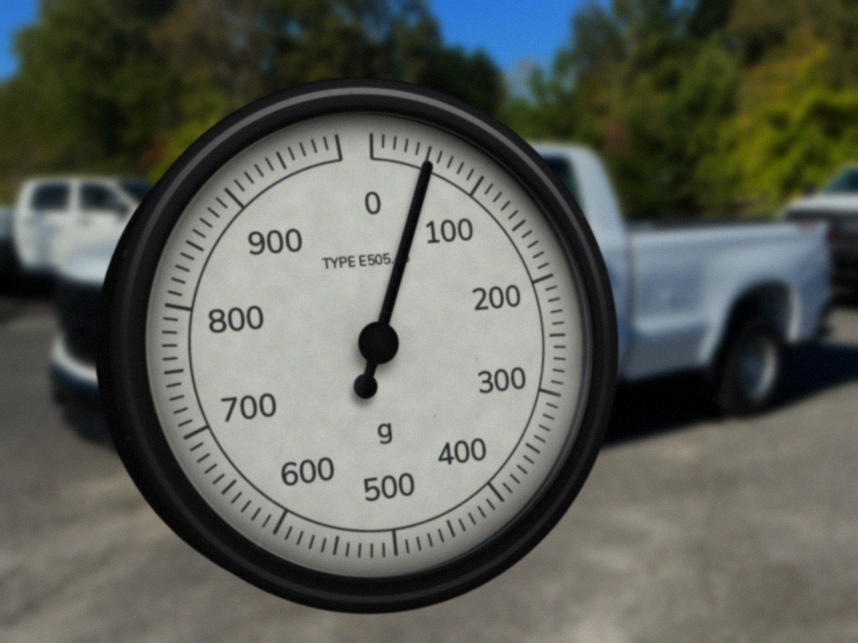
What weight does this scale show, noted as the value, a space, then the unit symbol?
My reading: 50 g
